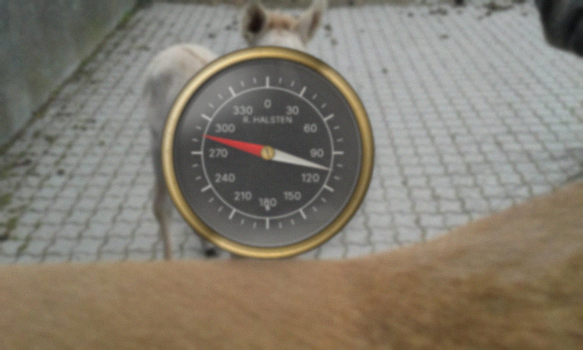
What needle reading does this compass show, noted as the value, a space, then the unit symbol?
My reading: 285 °
